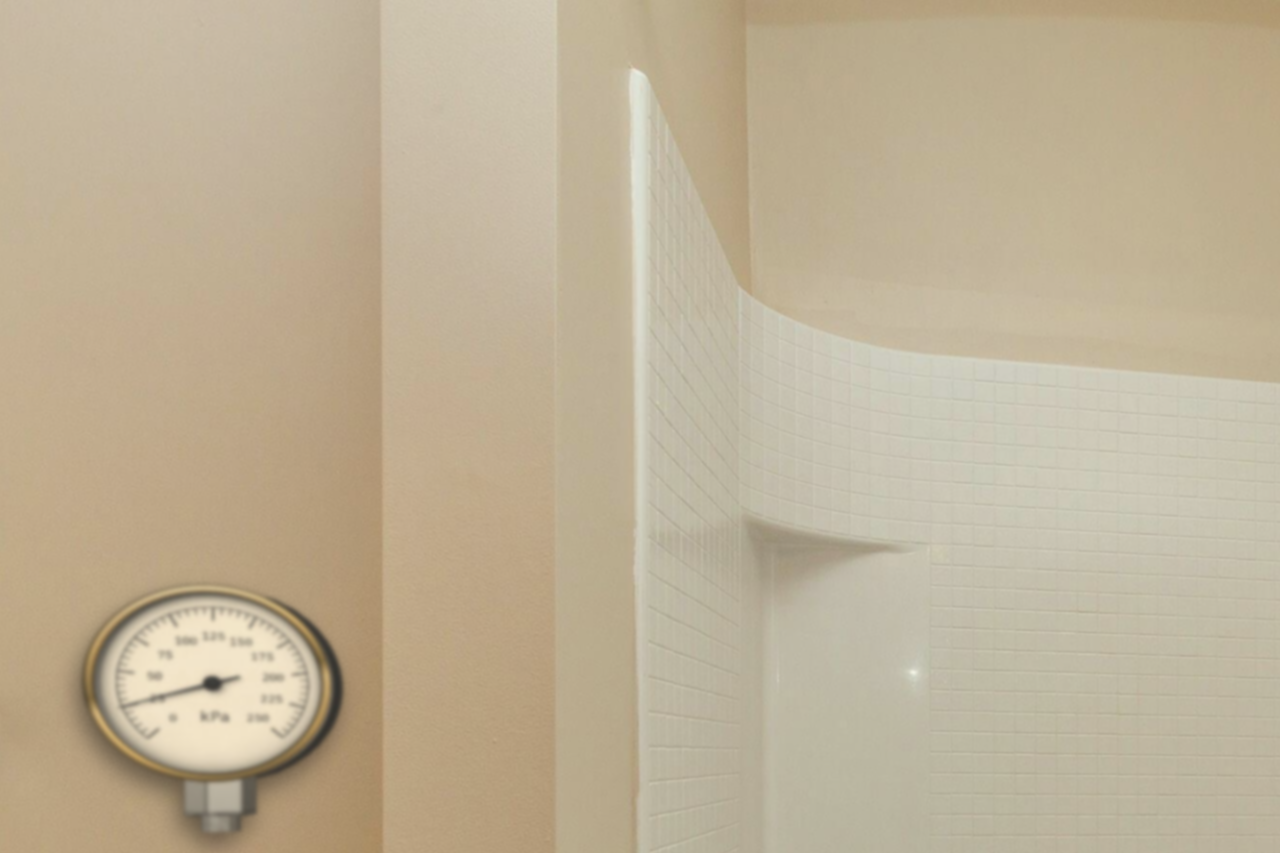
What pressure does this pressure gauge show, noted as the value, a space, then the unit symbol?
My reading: 25 kPa
